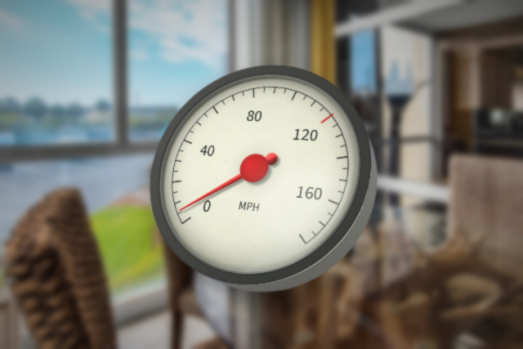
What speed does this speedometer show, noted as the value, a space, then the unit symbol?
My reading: 5 mph
